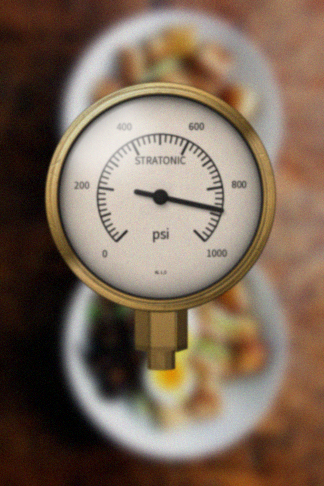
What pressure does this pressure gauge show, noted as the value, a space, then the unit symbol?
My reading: 880 psi
